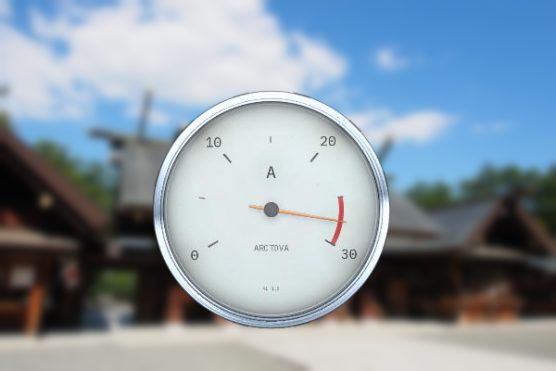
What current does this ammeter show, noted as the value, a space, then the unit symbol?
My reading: 27.5 A
